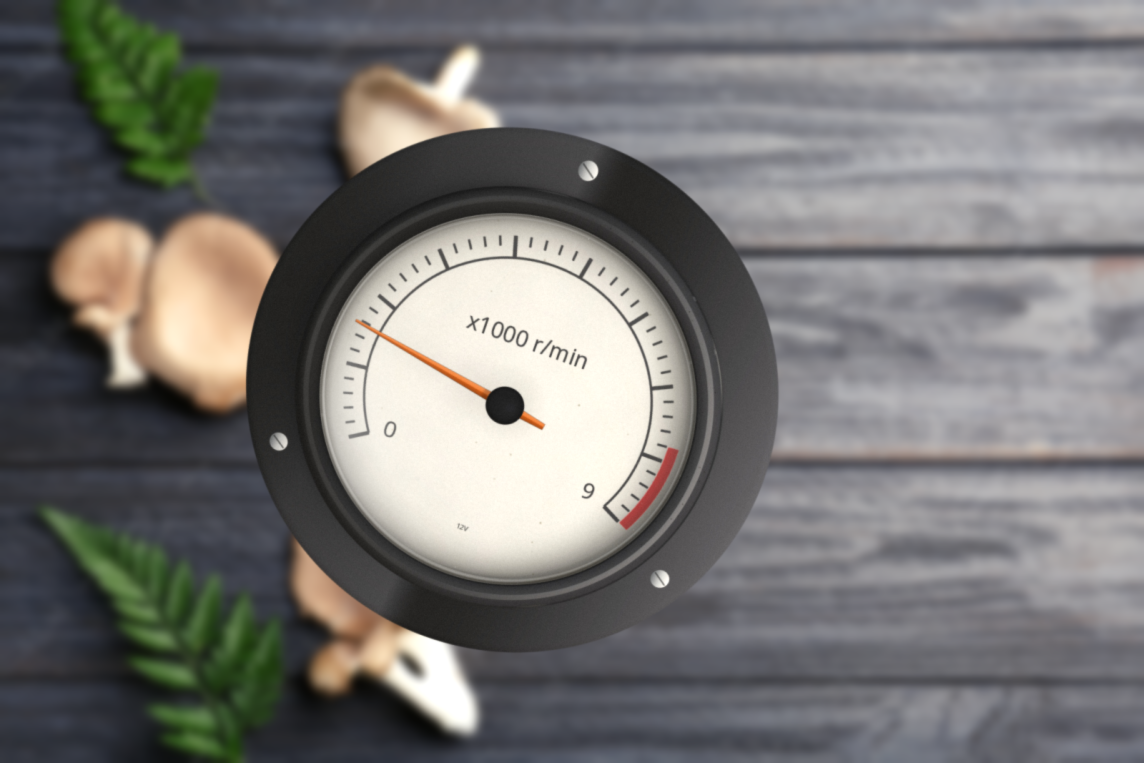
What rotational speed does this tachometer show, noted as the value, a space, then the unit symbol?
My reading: 1600 rpm
